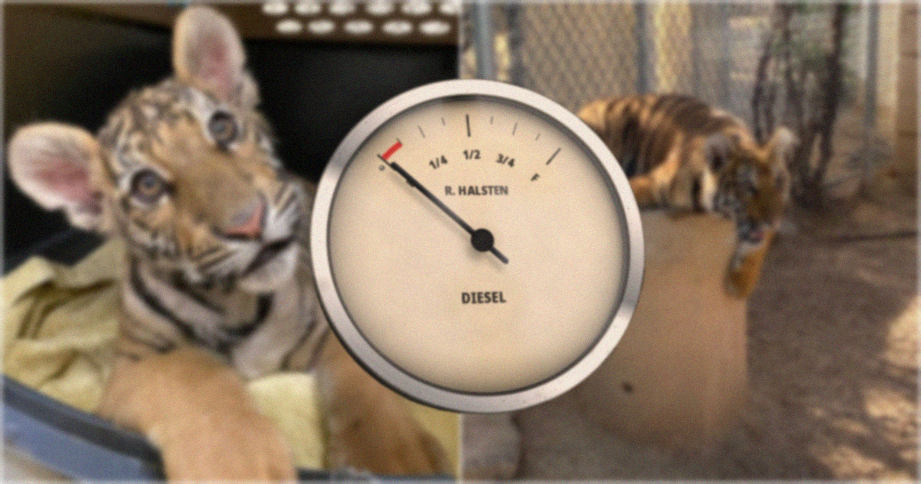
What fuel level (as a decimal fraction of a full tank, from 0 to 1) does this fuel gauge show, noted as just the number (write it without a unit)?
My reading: 0
